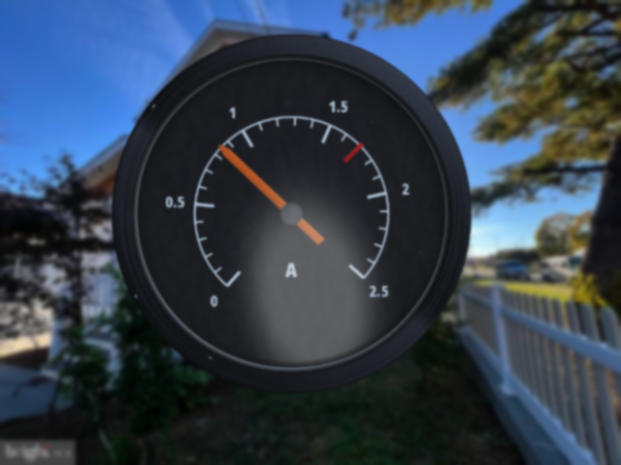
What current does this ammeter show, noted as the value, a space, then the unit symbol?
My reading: 0.85 A
